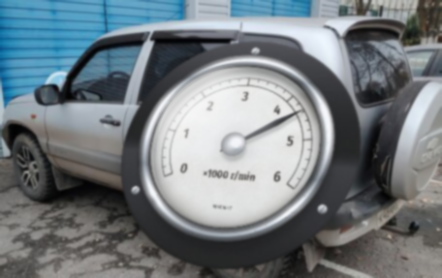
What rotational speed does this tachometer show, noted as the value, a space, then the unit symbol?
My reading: 4400 rpm
